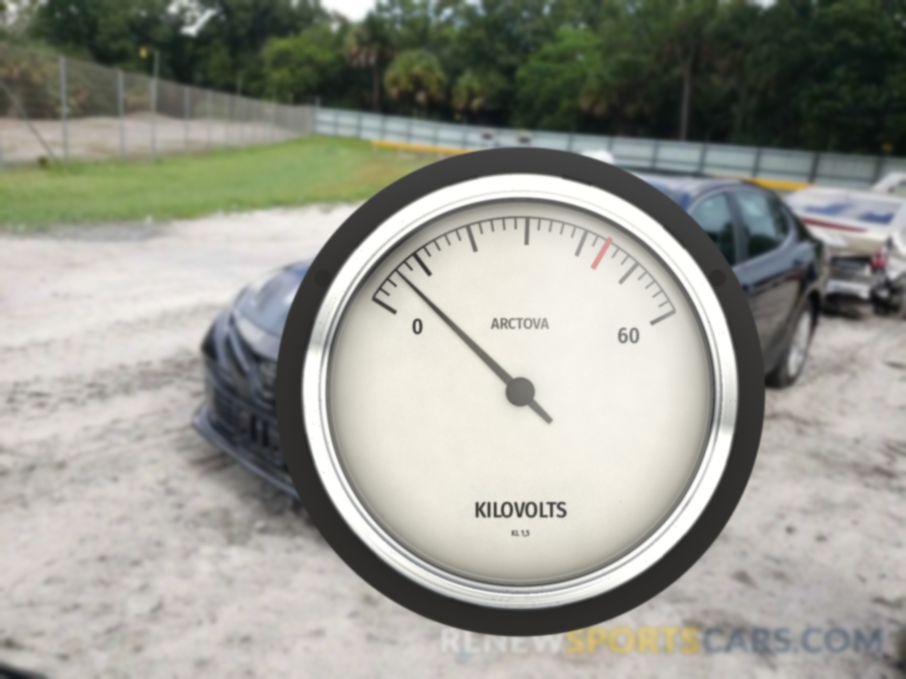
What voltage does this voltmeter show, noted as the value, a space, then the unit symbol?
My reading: 6 kV
